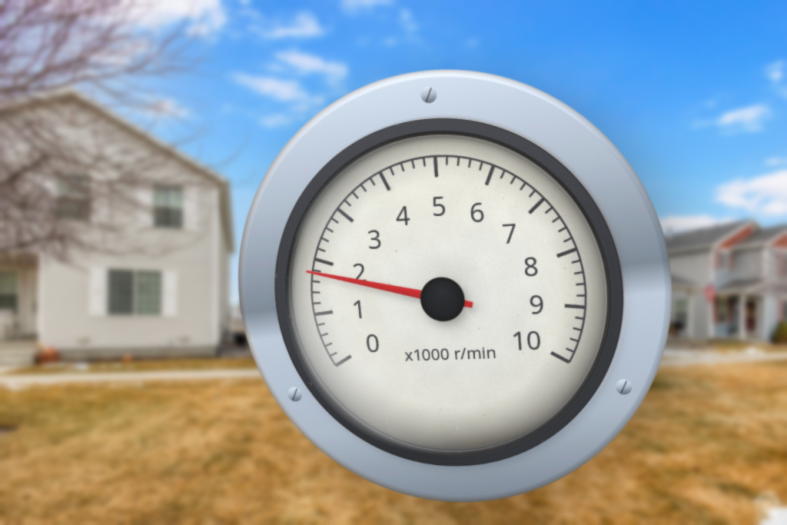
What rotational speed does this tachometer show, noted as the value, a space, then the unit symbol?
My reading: 1800 rpm
